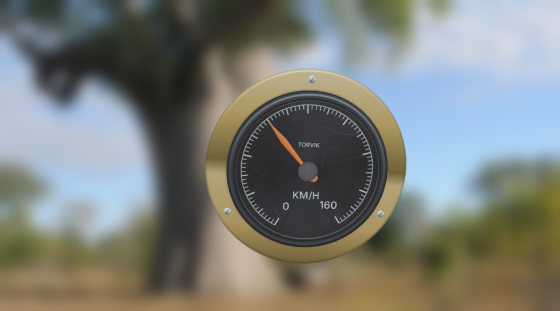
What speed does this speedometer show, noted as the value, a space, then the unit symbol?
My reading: 60 km/h
